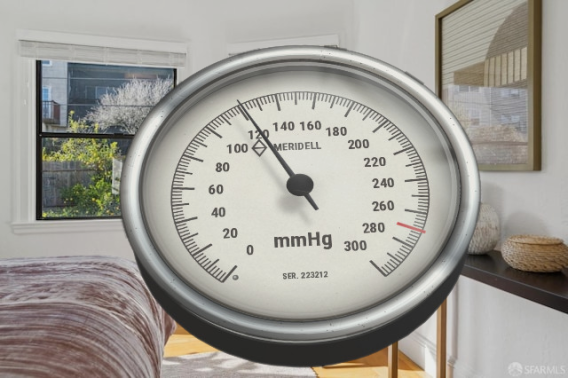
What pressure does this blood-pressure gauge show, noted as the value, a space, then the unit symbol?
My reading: 120 mmHg
